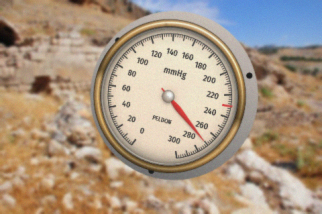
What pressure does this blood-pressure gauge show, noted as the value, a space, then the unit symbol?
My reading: 270 mmHg
